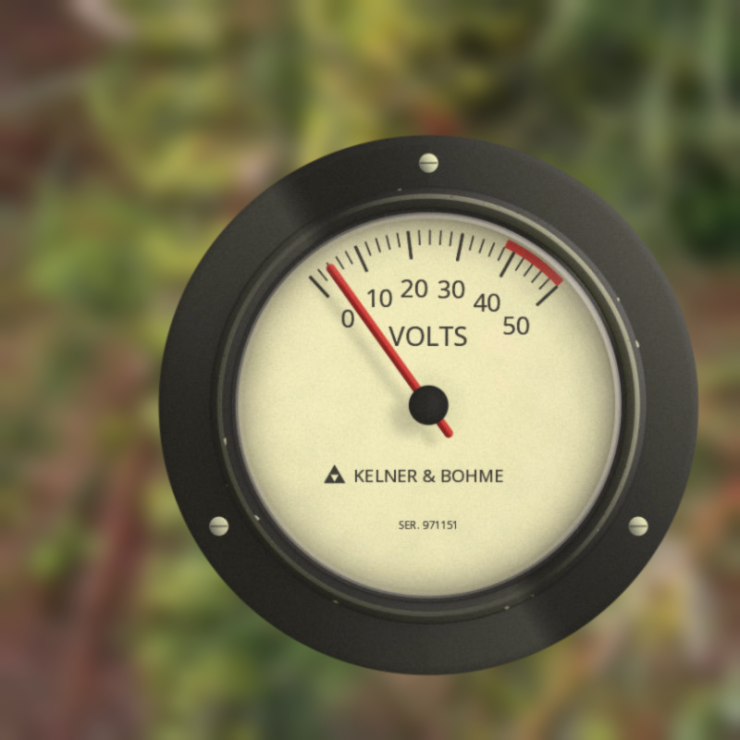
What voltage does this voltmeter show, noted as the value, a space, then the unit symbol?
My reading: 4 V
